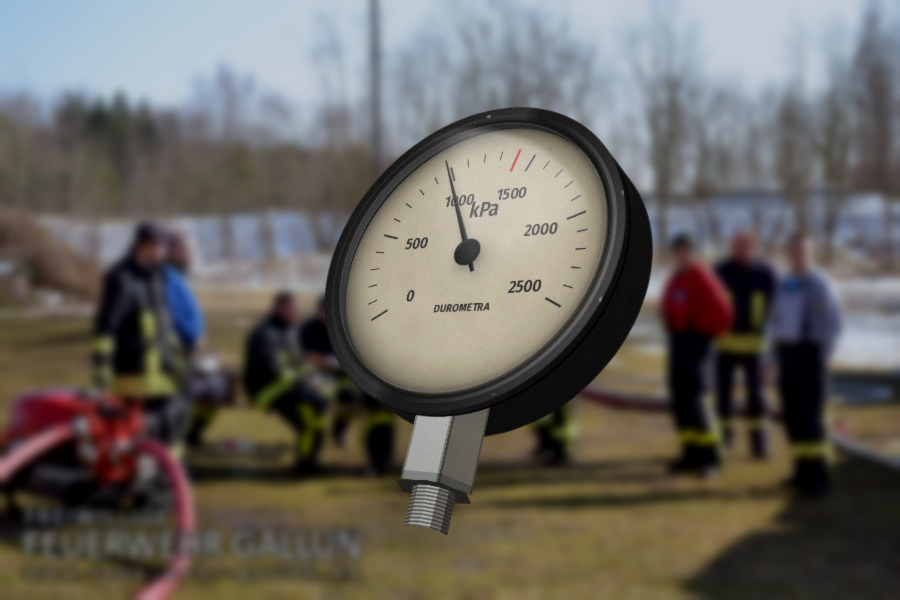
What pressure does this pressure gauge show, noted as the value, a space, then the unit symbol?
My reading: 1000 kPa
